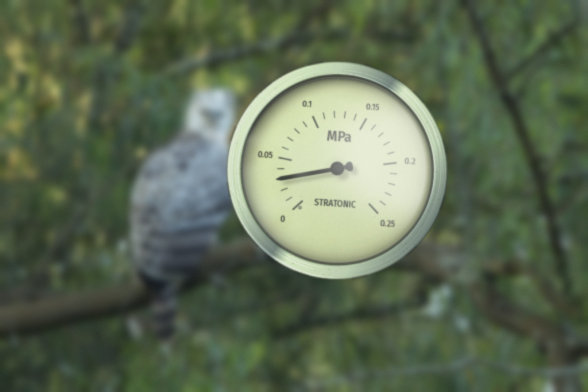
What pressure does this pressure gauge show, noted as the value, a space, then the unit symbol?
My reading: 0.03 MPa
